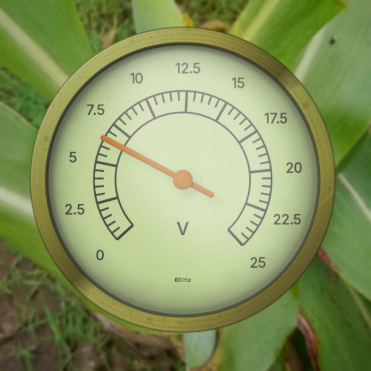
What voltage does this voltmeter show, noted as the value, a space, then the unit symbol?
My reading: 6.5 V
